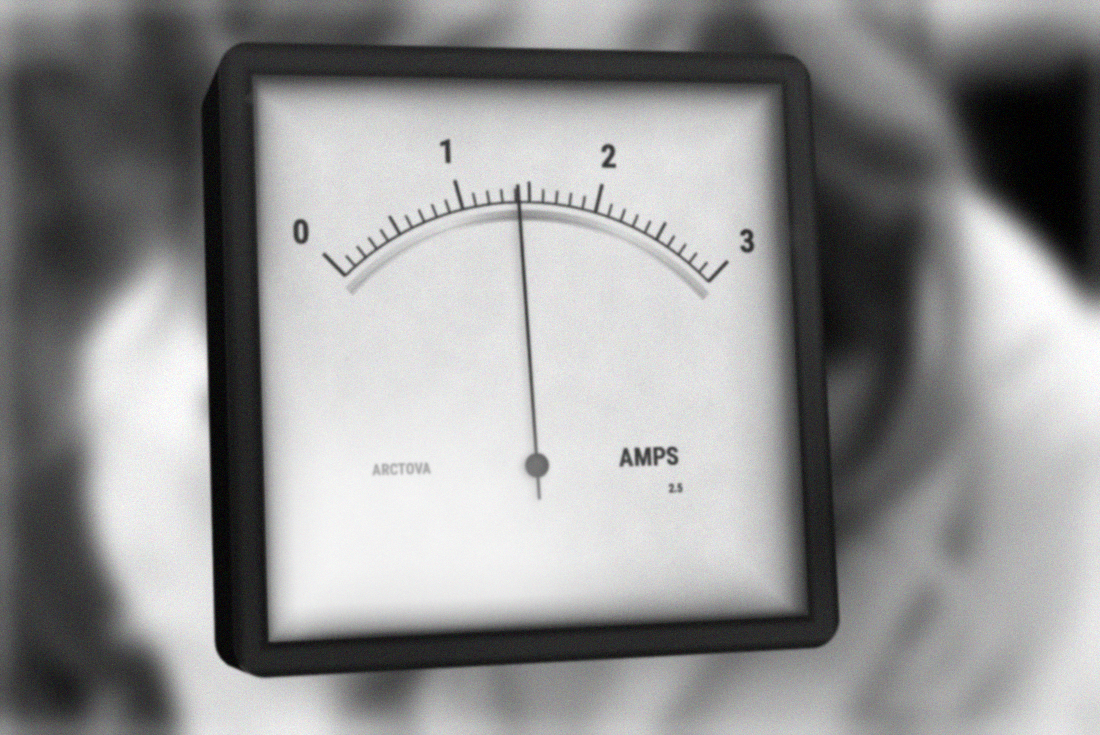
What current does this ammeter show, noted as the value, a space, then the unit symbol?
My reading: 1.4 A
